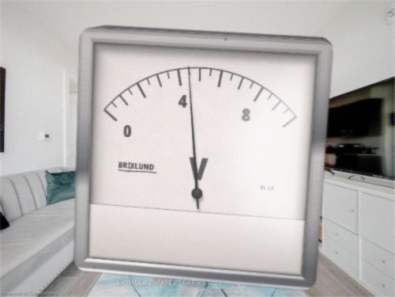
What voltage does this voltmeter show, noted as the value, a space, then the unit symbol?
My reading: 4.5 V
